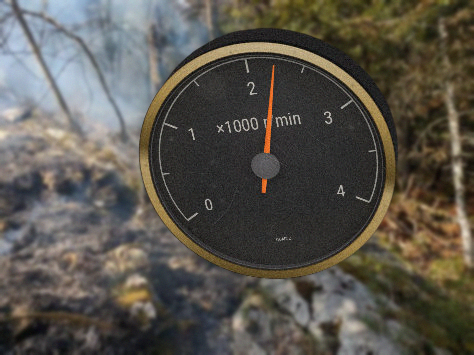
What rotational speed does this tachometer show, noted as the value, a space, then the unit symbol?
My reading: 2250 rpm
